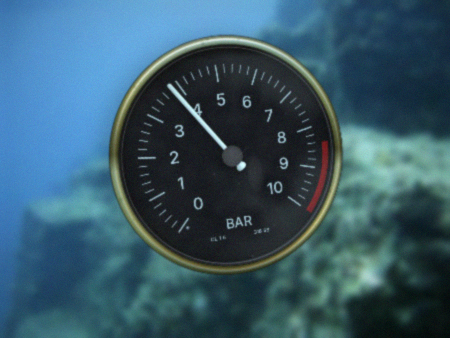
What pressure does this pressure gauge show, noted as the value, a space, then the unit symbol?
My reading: 3.8 bar
